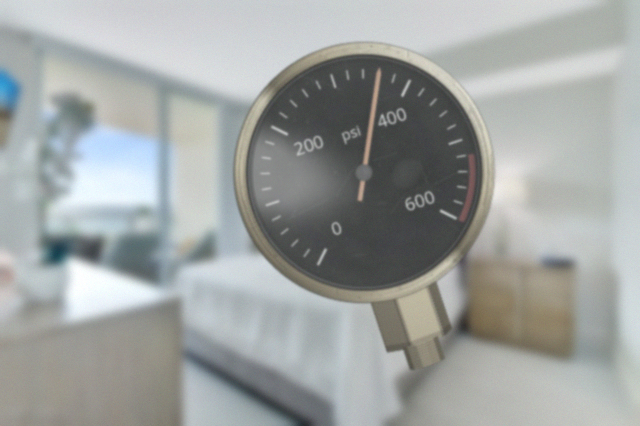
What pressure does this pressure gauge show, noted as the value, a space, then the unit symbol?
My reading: 360 psi
